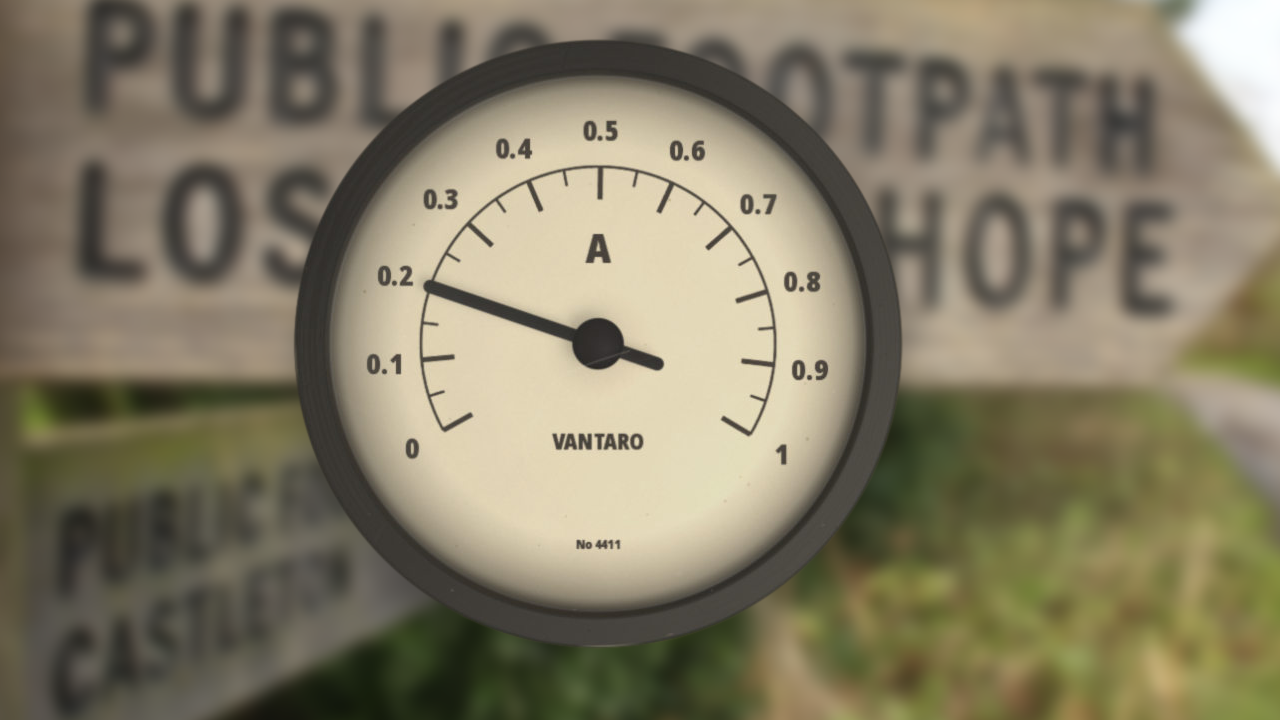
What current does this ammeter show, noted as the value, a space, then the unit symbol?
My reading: 0.2 A
